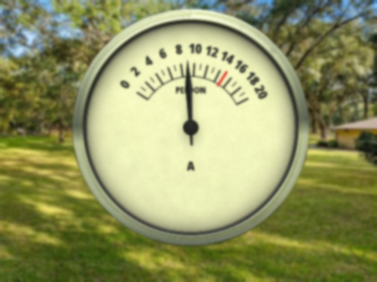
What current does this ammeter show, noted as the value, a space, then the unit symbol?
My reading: 9 A
